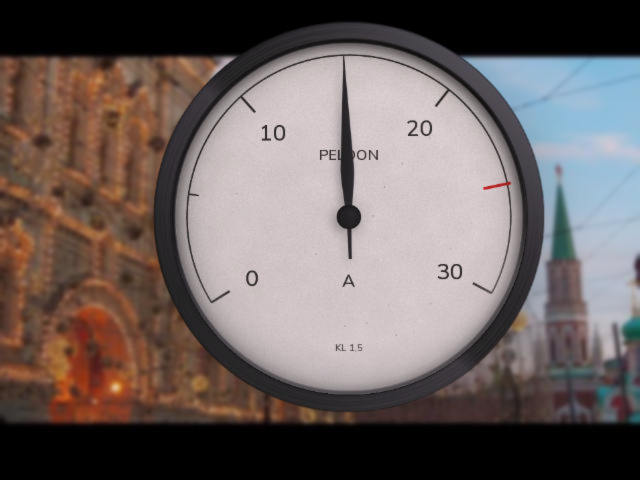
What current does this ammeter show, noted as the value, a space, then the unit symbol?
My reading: 15 A
